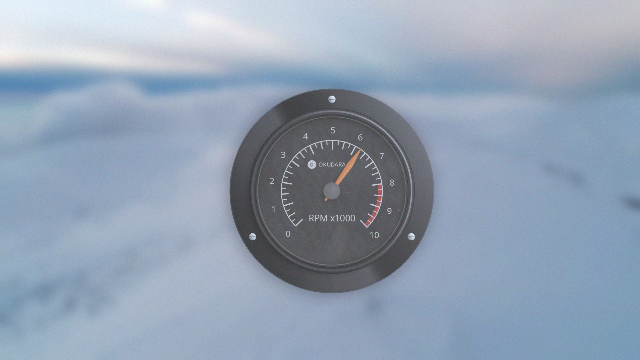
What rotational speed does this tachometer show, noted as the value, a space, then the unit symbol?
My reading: 6250 rpm
